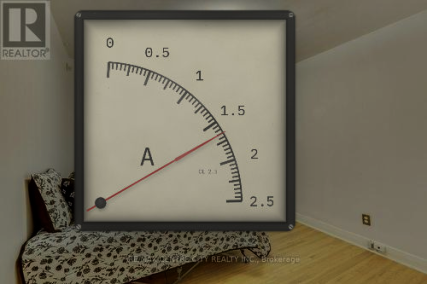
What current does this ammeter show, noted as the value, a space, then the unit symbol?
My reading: 1.65 A
